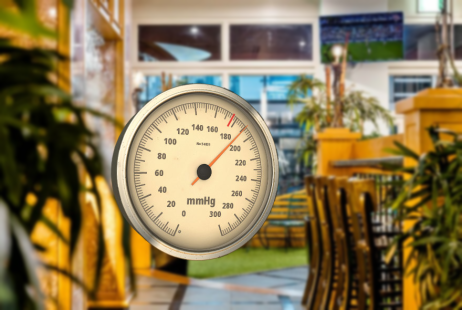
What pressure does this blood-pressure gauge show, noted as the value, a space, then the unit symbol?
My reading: 190 mmHg
